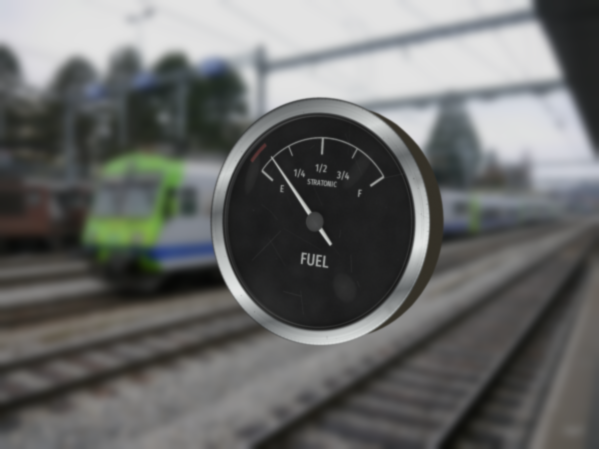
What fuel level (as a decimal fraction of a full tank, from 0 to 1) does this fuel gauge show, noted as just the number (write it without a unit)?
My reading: 0.125
